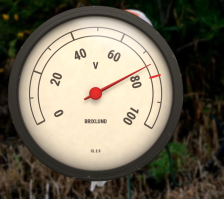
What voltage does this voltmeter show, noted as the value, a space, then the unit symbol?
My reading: 75 V
